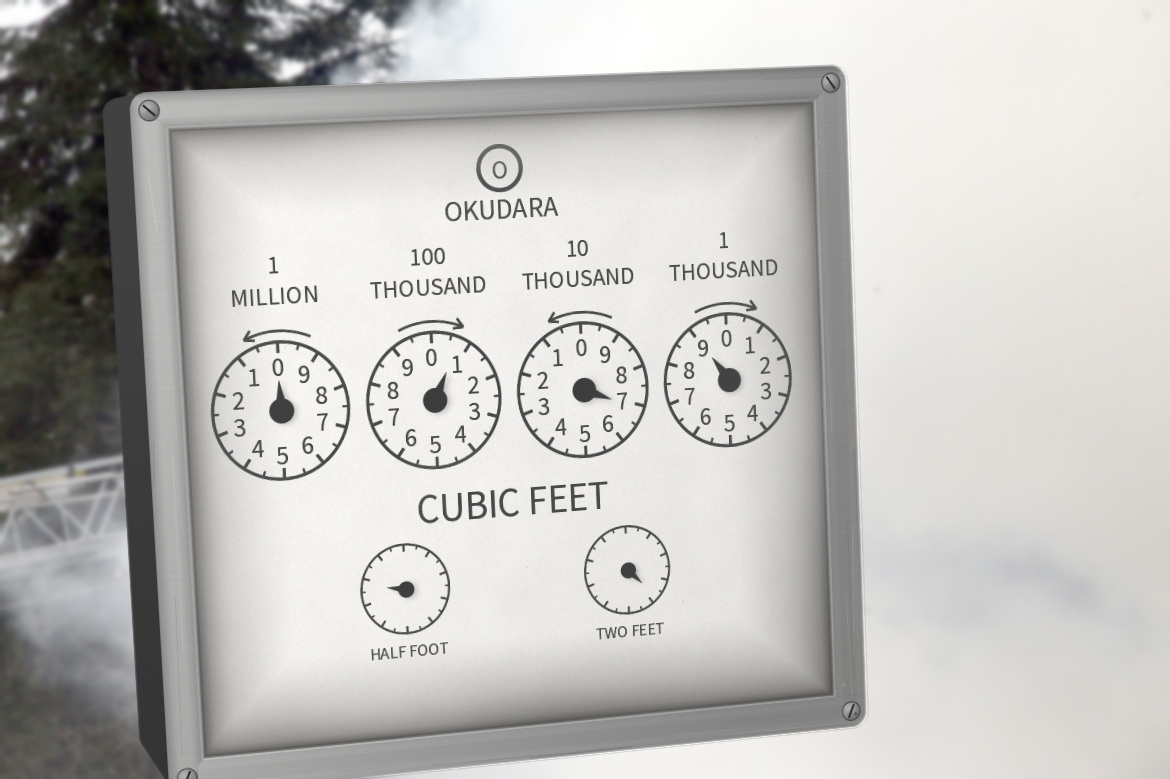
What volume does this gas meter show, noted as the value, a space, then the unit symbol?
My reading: 6900 ft³
